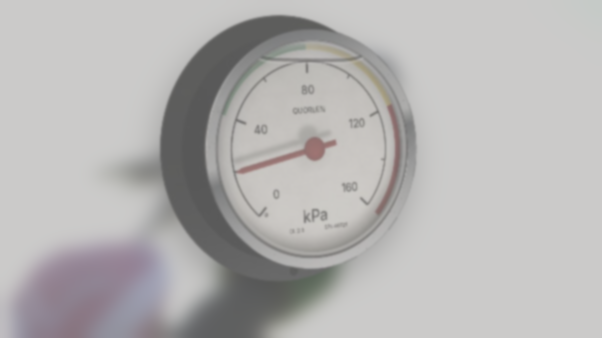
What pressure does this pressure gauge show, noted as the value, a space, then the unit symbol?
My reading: 20 kPa
